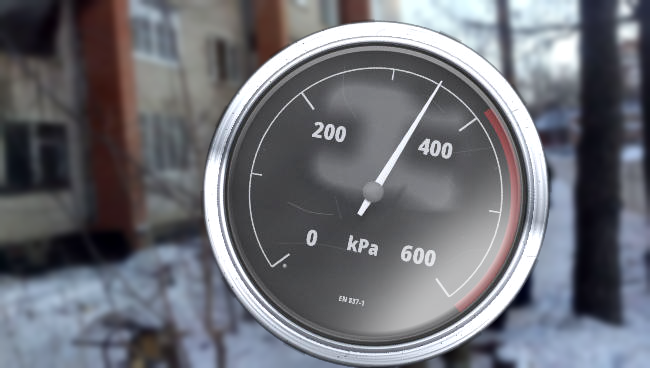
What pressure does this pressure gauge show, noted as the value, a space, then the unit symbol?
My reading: 350 kPa
